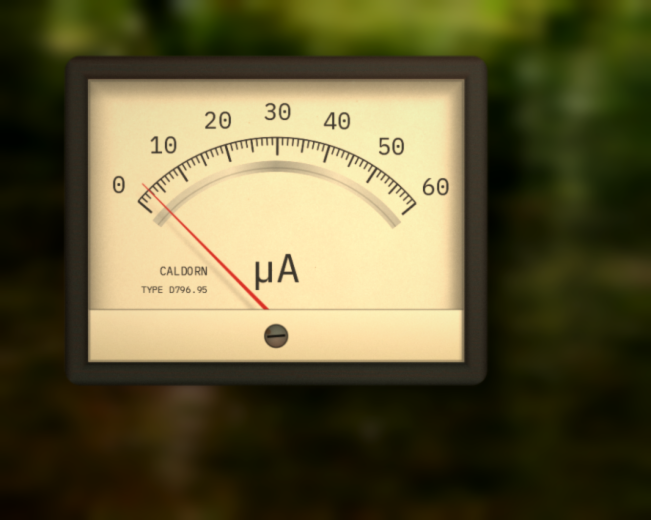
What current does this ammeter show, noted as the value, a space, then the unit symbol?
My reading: 3 µA
